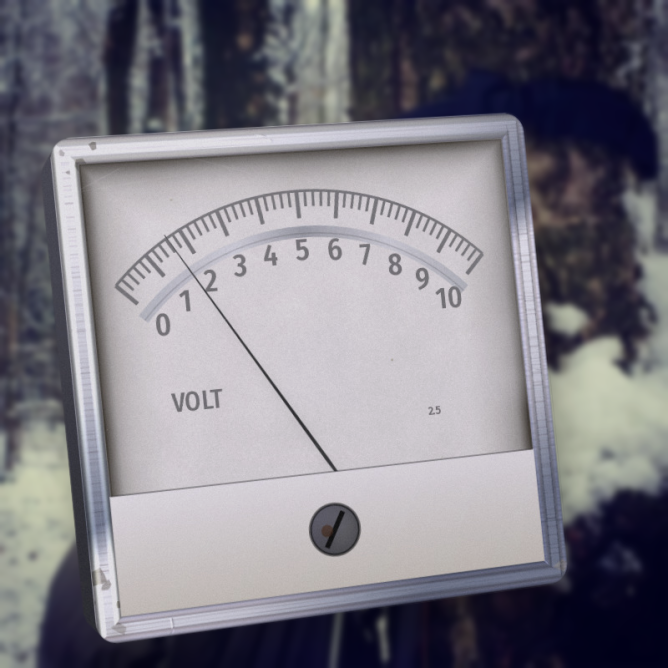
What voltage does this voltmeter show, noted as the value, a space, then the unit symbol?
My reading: 1.6 V
